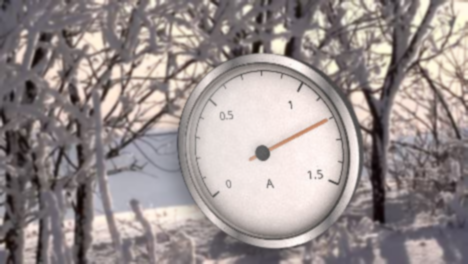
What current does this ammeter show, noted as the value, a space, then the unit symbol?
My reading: 1.2 A
